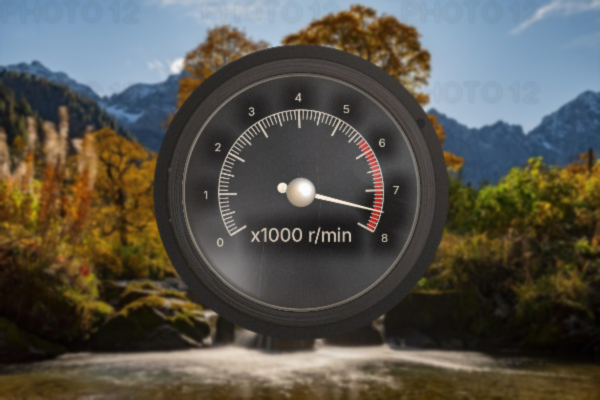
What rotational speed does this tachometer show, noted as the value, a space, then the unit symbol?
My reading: 7500 rpm
